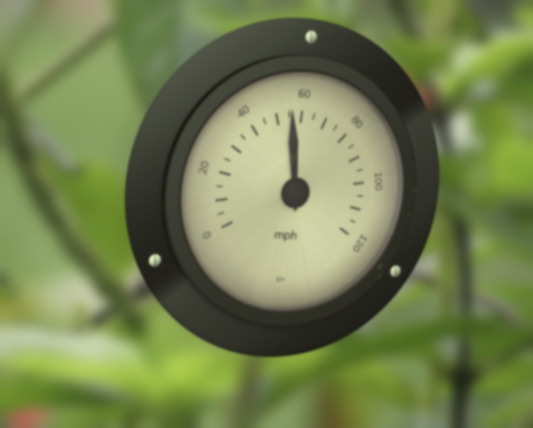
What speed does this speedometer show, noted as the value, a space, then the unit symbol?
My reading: 55 mph
